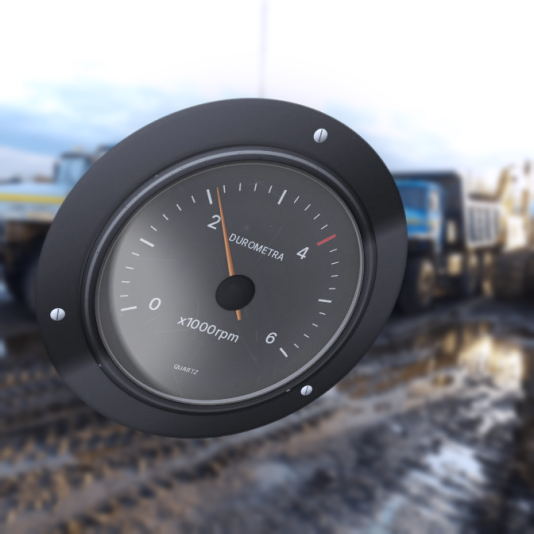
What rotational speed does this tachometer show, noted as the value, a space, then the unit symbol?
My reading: 2100 rpm
